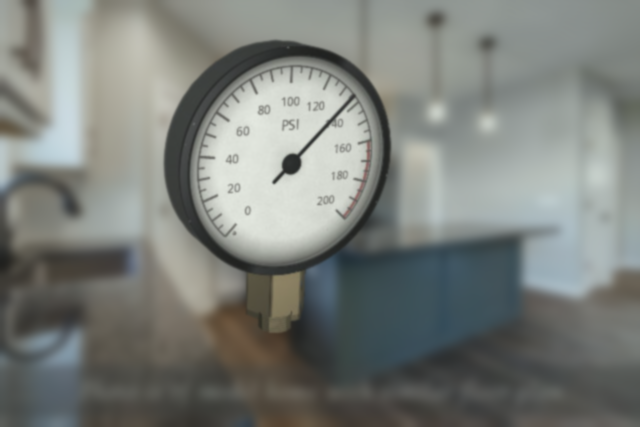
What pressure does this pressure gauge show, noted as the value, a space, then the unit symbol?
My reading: 135 psi
